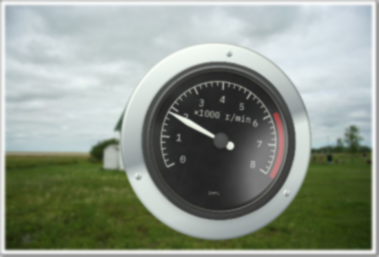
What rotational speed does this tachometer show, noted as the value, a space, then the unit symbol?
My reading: 1800 rpm
